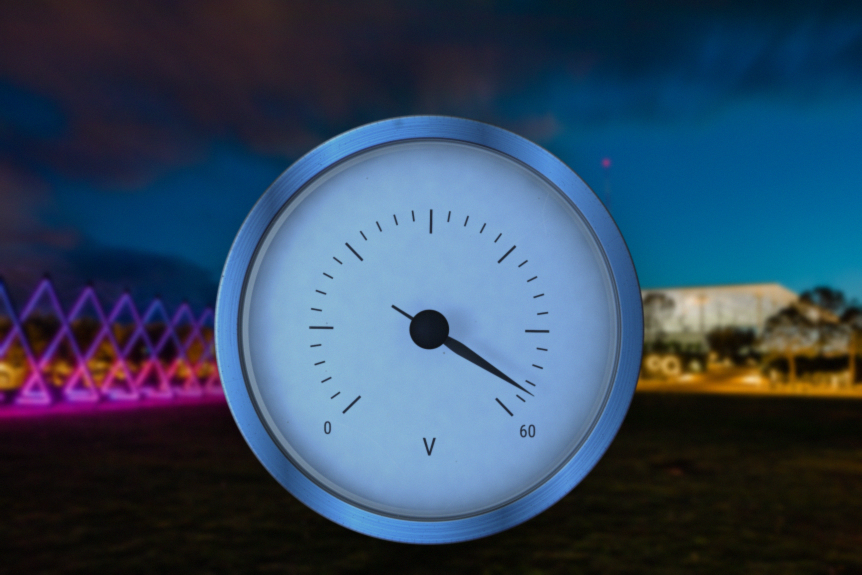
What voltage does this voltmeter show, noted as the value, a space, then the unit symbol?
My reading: 57 V
